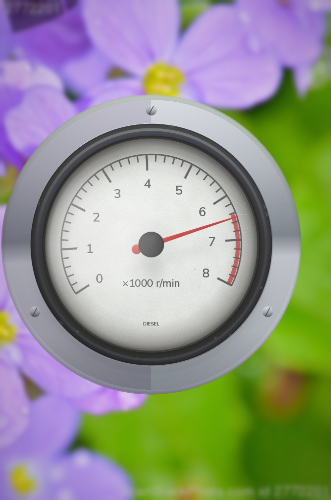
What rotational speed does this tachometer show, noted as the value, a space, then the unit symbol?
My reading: 6500 rpm
